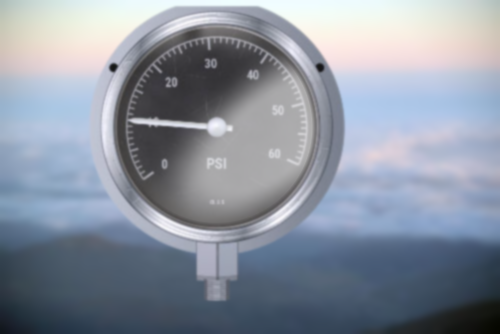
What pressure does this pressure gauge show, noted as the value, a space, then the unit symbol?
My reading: 10 psi
